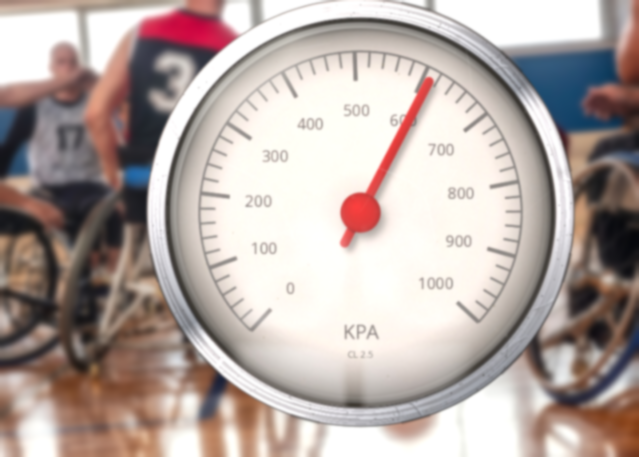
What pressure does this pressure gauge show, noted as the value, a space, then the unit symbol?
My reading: 610 kPa
